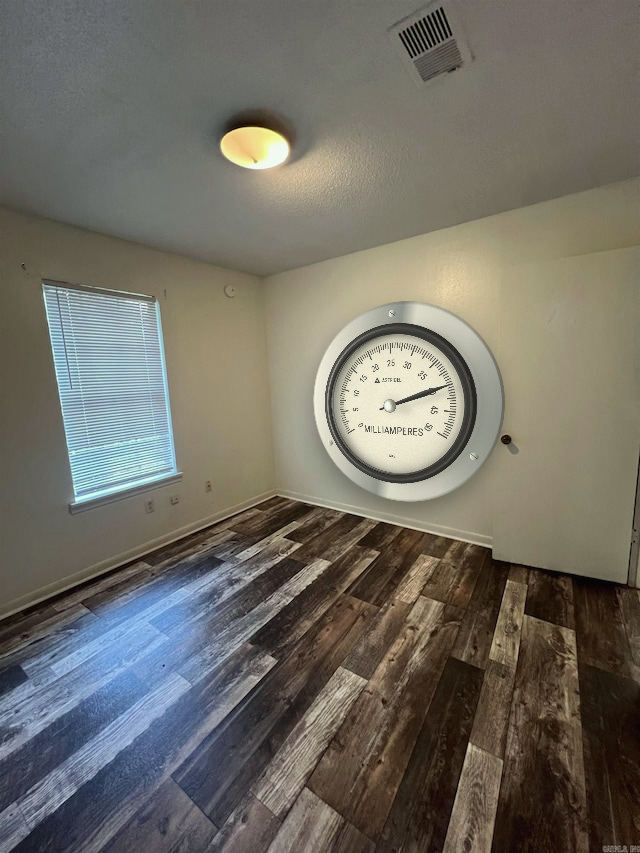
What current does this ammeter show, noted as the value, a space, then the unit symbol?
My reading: 40 mA
